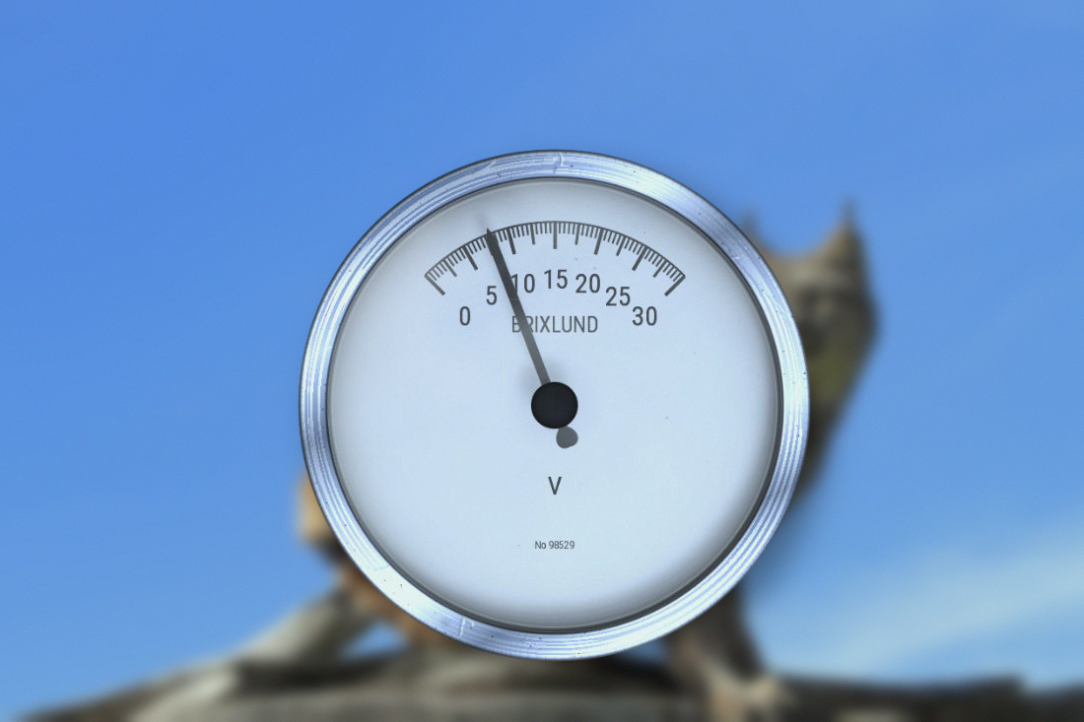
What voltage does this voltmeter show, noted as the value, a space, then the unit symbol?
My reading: 8 V
